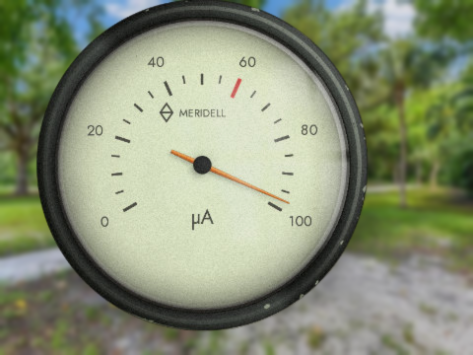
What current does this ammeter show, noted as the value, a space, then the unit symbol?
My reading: 97.5 µA
